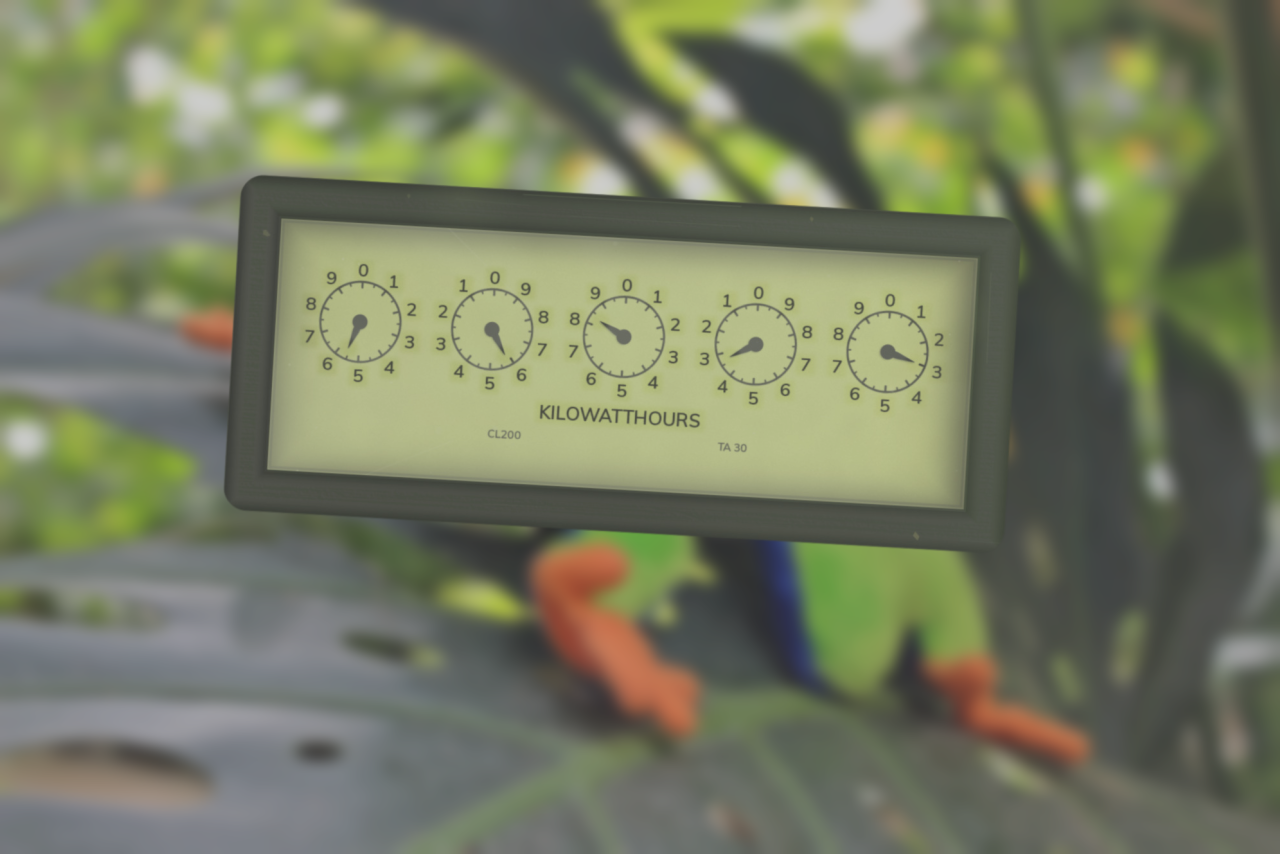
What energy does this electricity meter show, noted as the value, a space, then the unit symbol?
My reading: 55833 kWh
